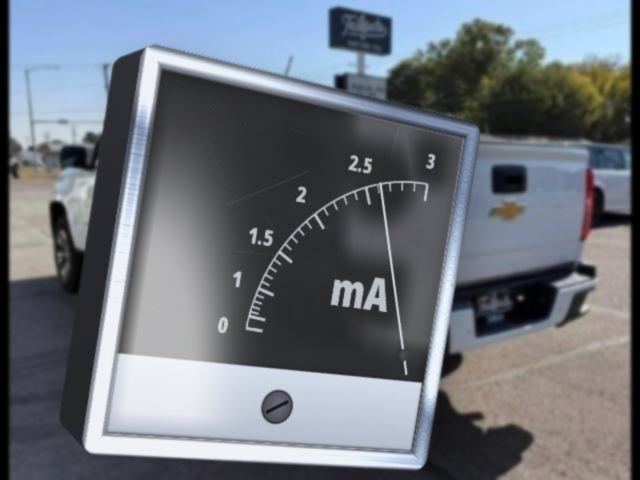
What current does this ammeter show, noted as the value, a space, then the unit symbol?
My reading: 2.6 mA
